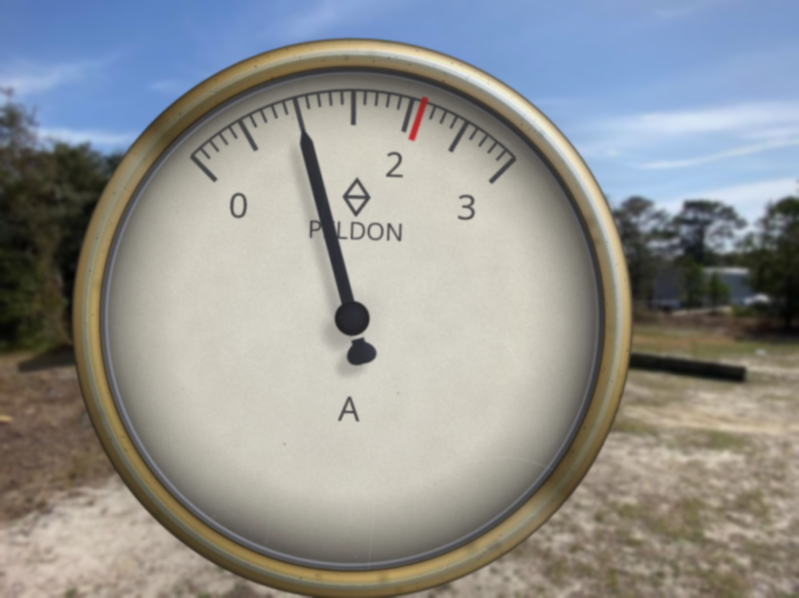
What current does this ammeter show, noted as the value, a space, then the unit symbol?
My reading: 1 A
